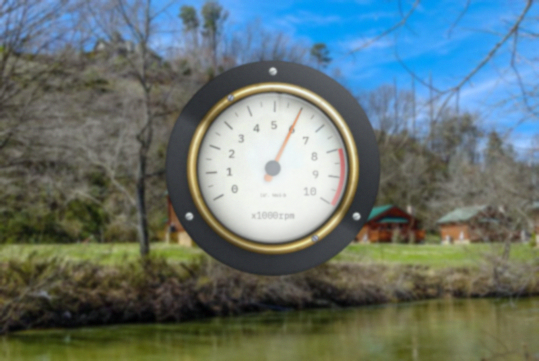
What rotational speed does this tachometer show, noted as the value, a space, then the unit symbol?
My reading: 6000 rpm
